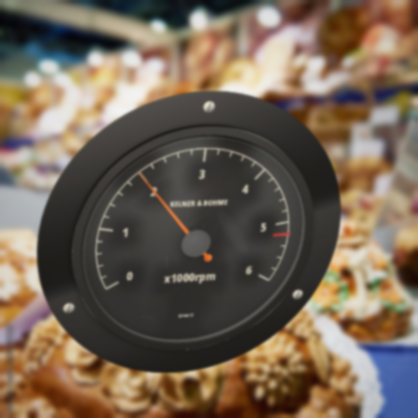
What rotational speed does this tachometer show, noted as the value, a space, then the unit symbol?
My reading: 2000 rpm
